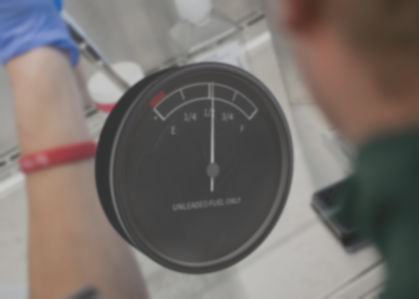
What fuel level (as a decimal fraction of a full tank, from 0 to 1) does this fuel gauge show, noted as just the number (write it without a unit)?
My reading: 0.5
